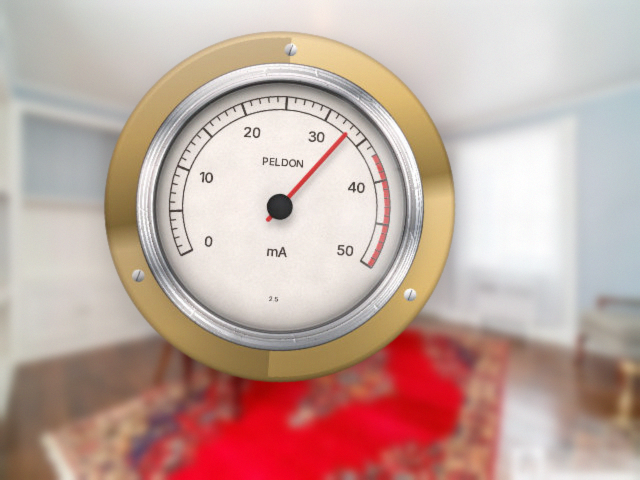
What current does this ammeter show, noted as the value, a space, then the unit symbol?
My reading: 33 mA
